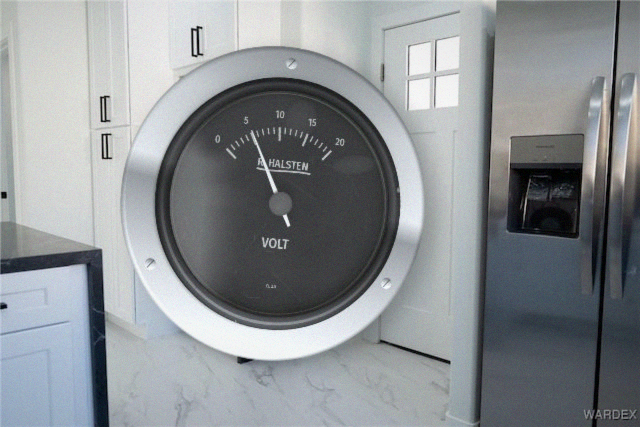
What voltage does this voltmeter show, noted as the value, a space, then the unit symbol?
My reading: 5 V
